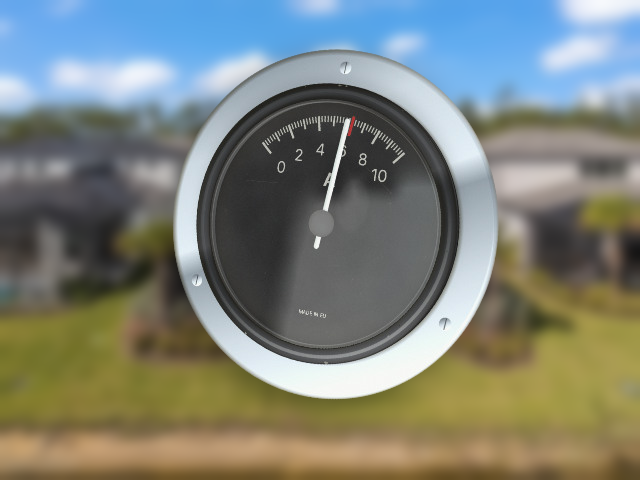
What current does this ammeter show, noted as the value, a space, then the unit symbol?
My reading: 6 A
